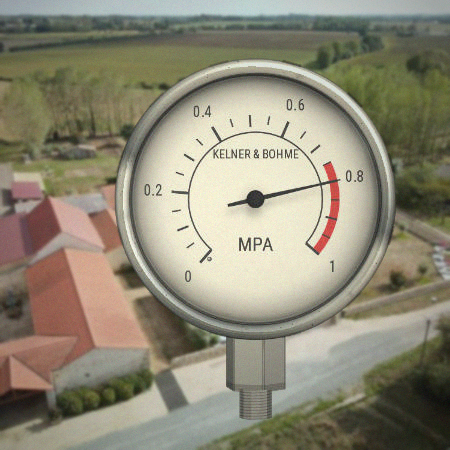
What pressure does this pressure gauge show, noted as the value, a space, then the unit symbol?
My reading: 0.8 MPa
